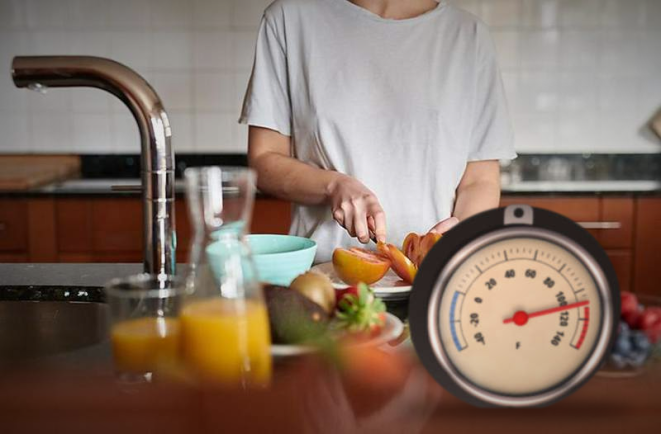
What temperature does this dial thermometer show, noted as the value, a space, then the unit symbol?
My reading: 108 °F
